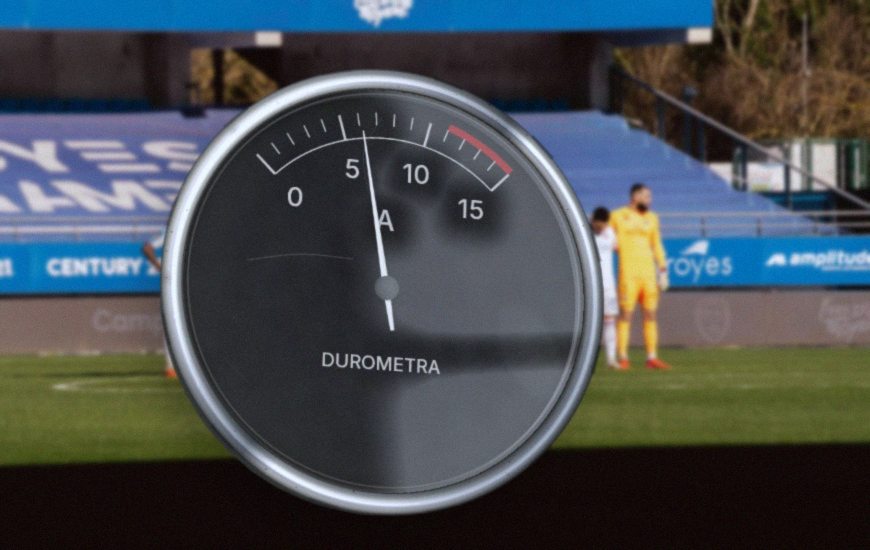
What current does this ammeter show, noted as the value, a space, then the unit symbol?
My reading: 6 A
